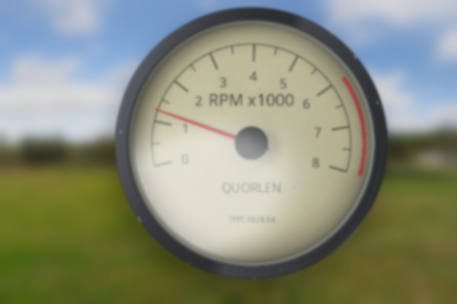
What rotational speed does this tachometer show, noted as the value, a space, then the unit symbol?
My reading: 1250 rpm
